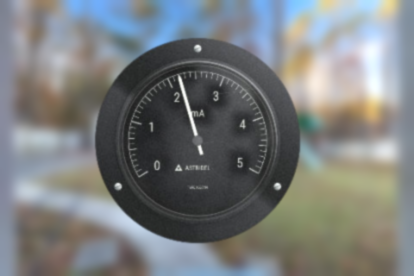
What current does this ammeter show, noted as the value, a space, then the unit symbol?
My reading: 2.2 mA
